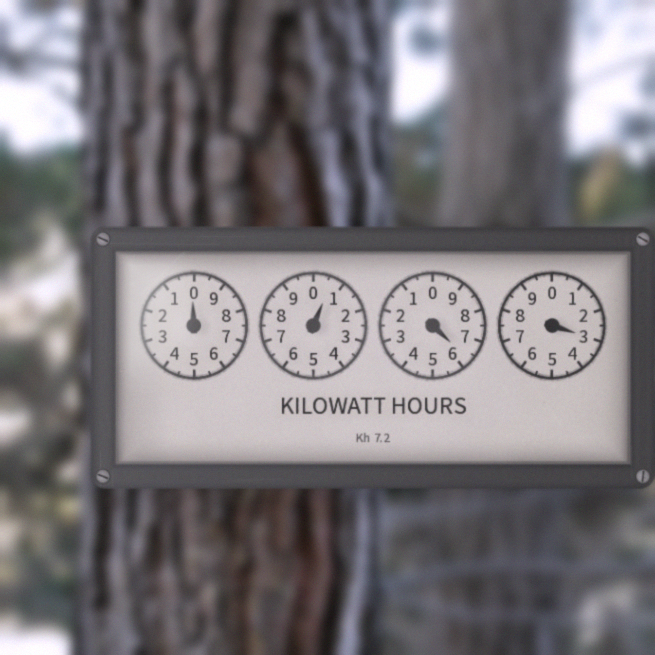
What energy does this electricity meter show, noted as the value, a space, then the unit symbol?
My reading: 63 kWh
